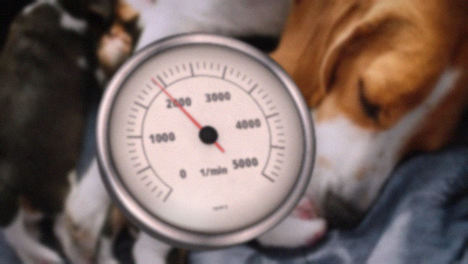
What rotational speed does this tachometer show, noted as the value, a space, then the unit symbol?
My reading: 1900 rpm
